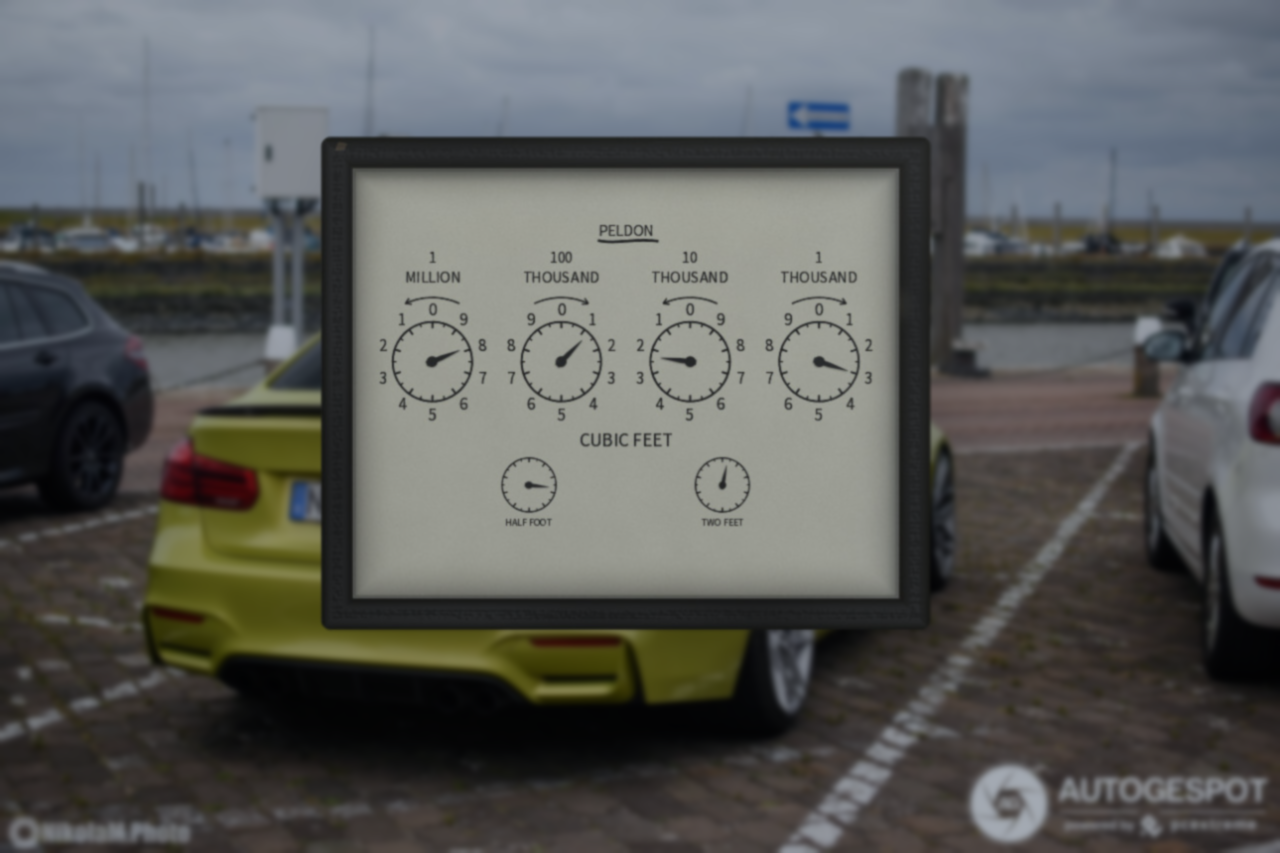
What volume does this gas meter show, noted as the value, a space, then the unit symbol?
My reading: 812300 ft³
